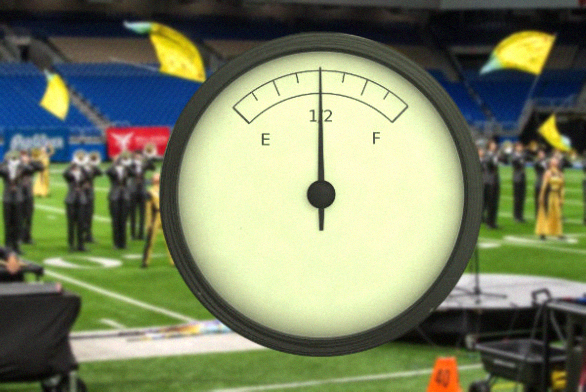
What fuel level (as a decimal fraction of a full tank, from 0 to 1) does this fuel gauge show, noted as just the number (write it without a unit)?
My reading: 0.5
